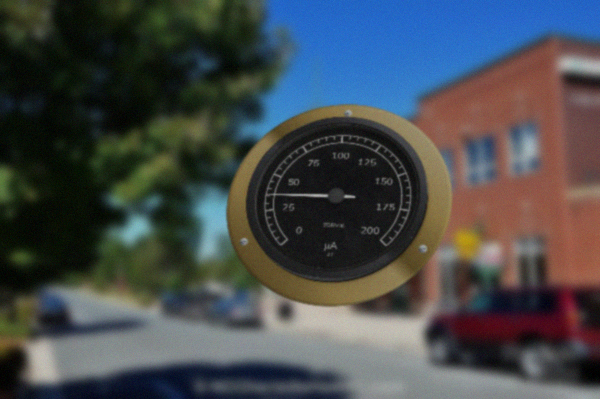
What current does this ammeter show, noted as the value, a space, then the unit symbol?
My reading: 35 µA
